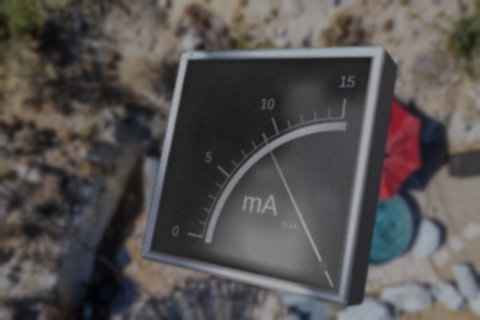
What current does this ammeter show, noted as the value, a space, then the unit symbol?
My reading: 9 mA
